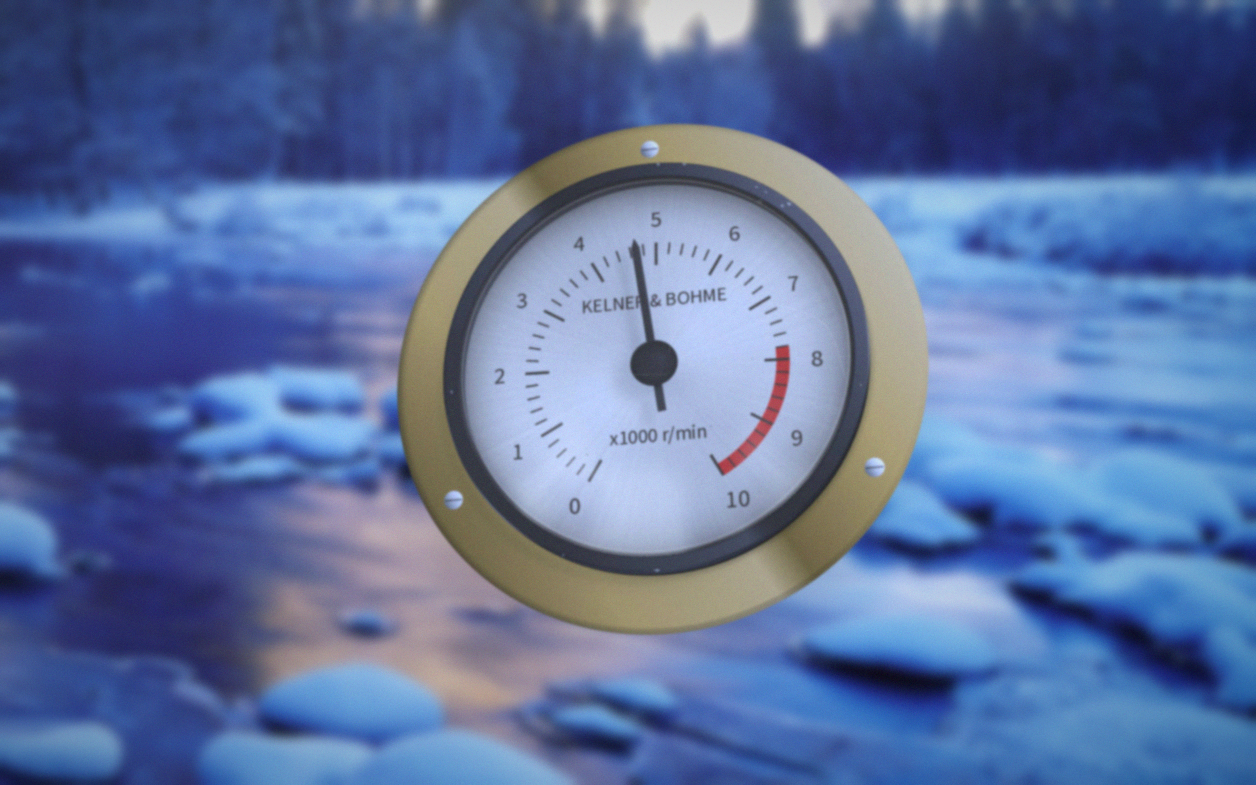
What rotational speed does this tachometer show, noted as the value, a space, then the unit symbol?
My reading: 4700 rpm
